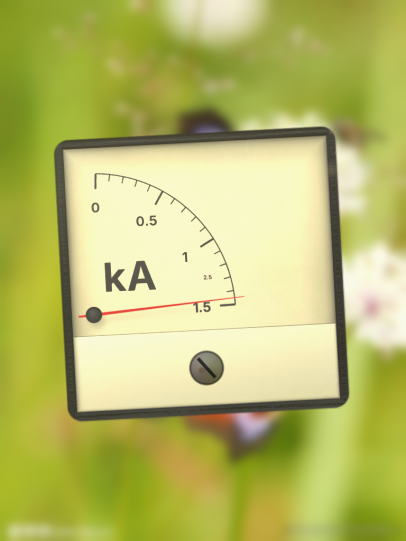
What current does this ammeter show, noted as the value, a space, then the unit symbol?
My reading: 1.45 kA
